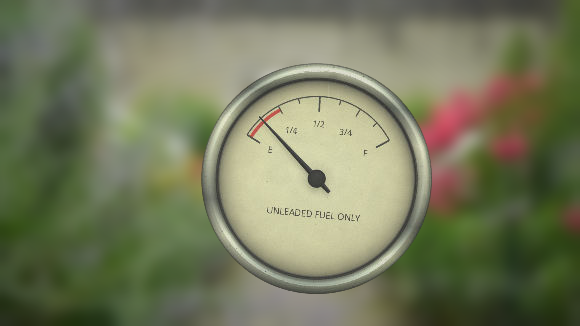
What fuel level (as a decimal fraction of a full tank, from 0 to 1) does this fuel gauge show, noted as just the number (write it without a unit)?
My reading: 0.125
